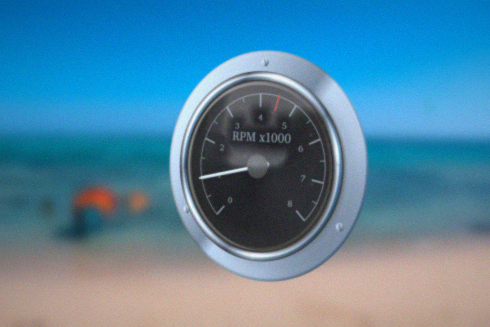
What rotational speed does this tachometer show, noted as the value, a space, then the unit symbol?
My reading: 1000 rpm
